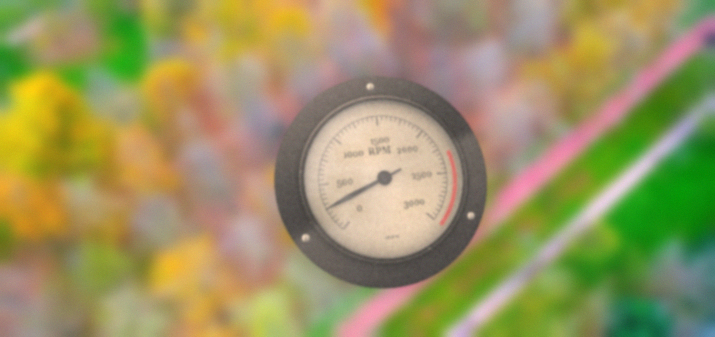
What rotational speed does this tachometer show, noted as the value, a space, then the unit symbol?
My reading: 250 rpm
